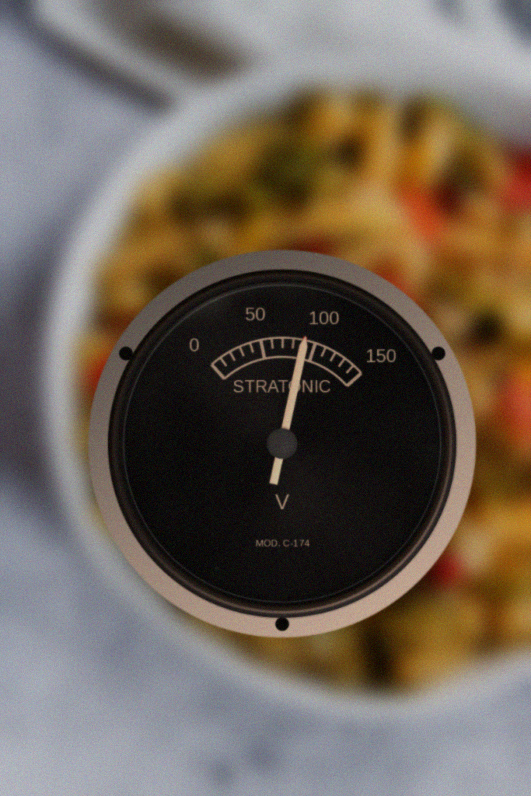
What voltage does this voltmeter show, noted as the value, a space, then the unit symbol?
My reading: 90 V
